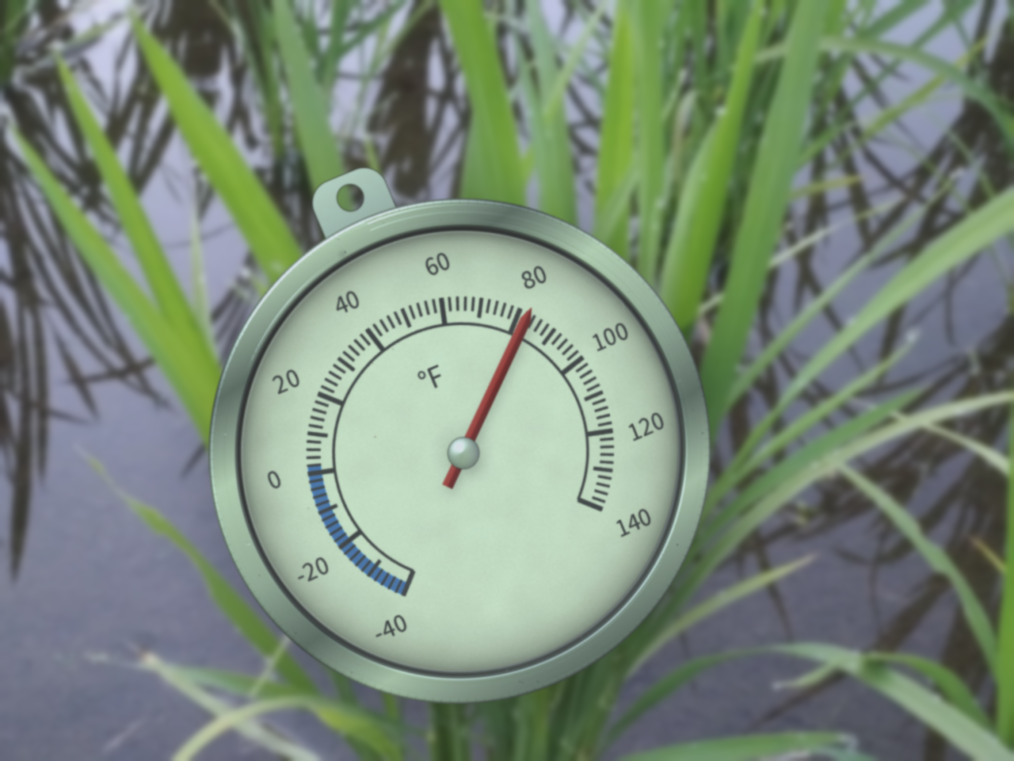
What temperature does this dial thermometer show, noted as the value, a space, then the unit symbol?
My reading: 82 °F
